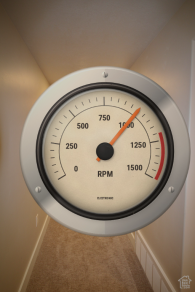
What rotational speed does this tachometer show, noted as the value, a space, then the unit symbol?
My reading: 1000 rpm
